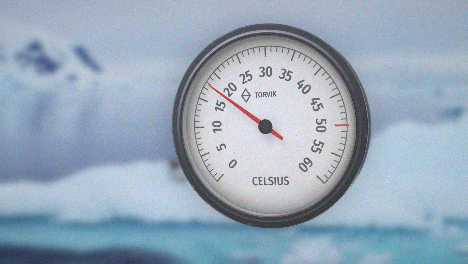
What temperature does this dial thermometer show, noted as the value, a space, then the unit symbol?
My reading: 18 °C
